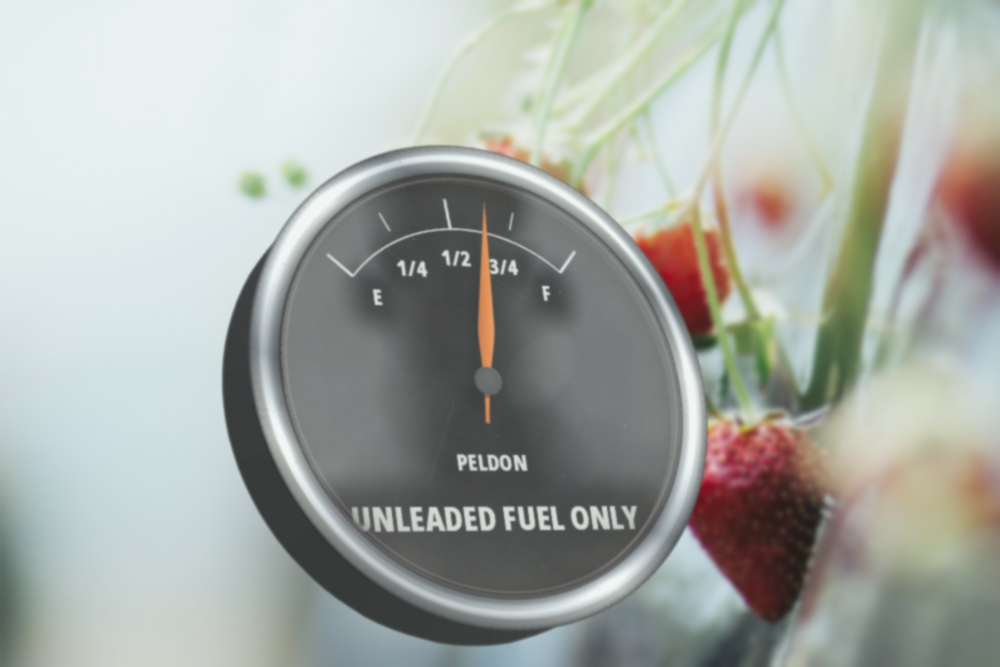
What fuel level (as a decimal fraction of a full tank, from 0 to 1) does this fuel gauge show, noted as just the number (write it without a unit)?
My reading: 0.625
